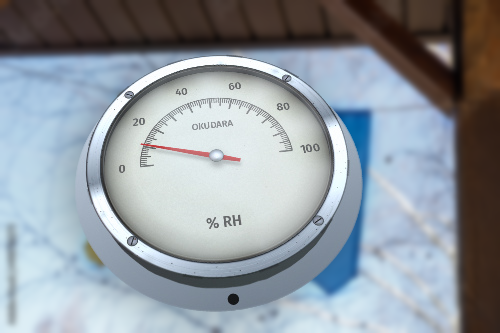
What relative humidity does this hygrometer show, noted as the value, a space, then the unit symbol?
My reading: 10 %
